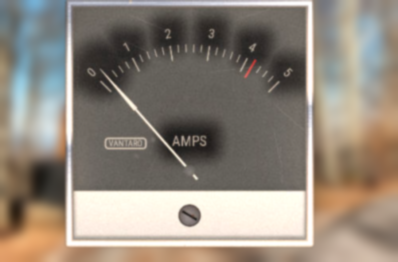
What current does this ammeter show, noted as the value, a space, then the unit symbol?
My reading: 0.2 A
